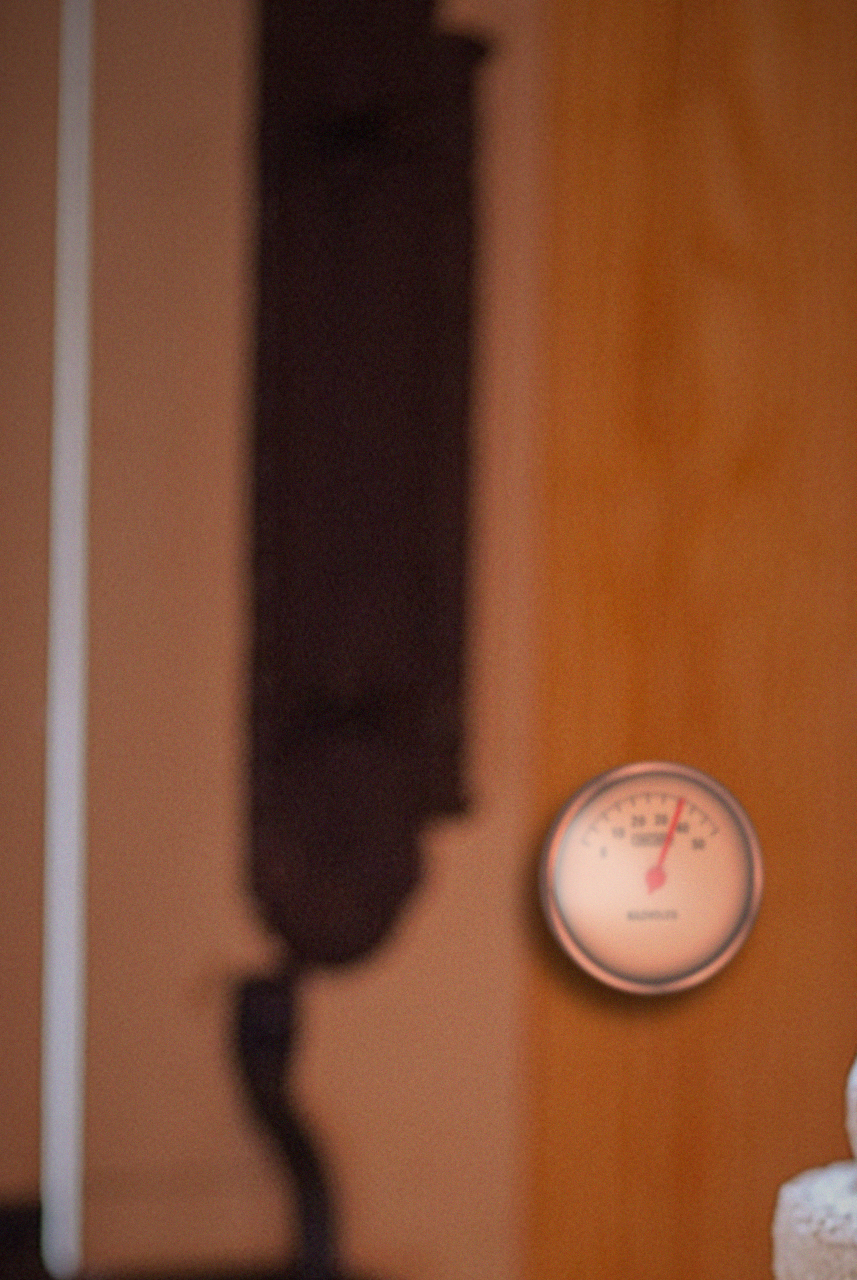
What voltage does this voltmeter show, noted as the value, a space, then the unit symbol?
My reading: 35 kV
